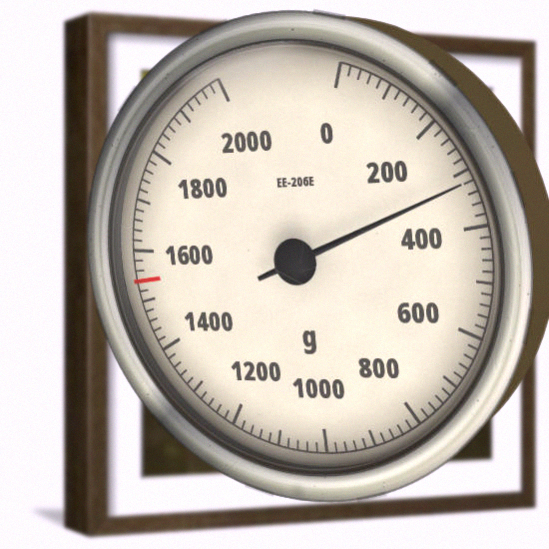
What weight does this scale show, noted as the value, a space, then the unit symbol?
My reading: 320 g
